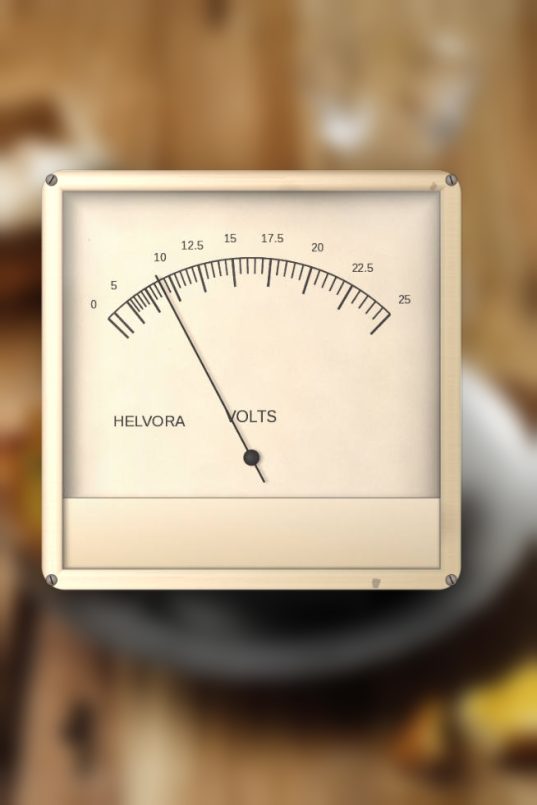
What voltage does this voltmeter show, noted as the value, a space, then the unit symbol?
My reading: 9 V
